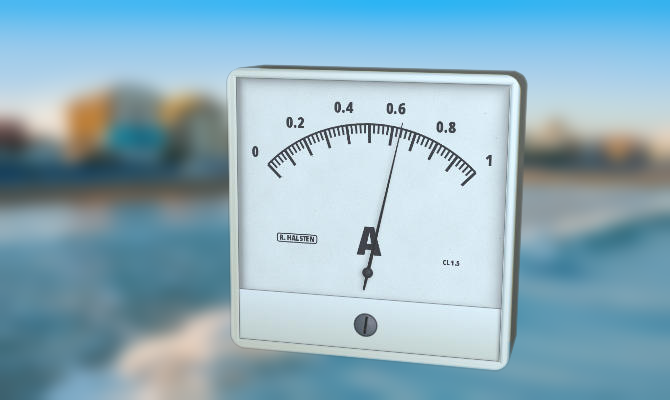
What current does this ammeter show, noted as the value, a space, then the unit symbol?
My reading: 0.64 A
